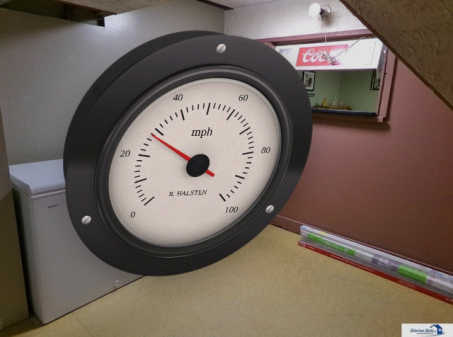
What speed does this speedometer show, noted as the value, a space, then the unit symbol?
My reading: 28 mph
